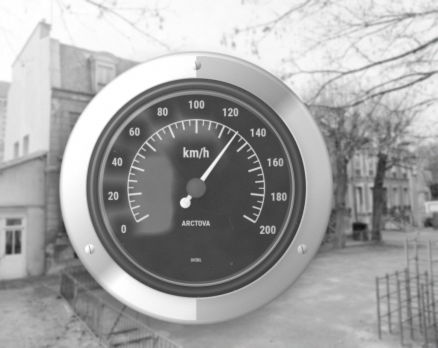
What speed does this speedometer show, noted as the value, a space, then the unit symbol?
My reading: 130 km/h
